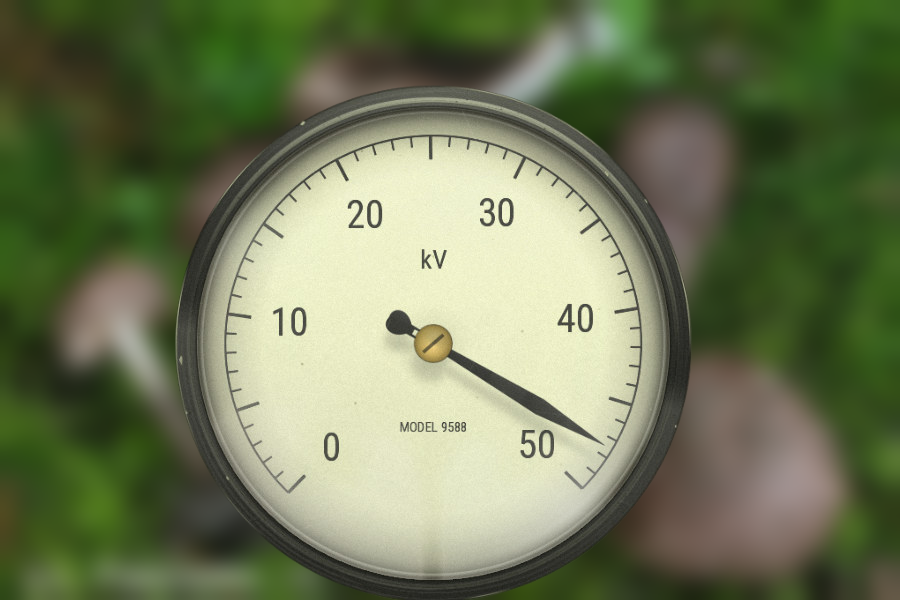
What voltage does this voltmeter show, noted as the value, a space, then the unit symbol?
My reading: 47.5 kV
